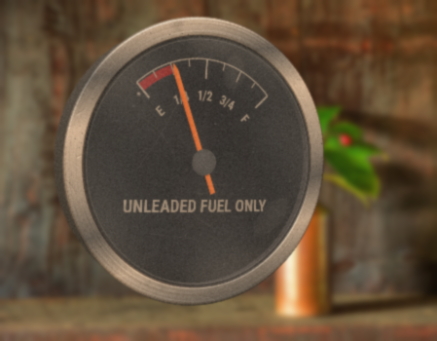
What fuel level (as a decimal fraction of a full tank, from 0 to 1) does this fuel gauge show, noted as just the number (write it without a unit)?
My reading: 0.25
